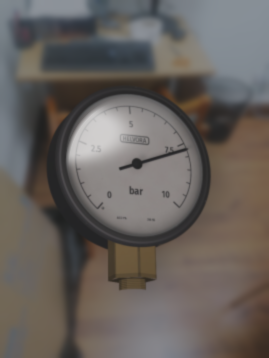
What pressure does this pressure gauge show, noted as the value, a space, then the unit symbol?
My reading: 7.75 bar
